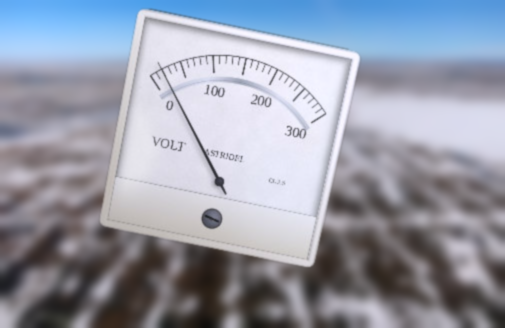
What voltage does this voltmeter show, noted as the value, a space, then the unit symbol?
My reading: 20 V
